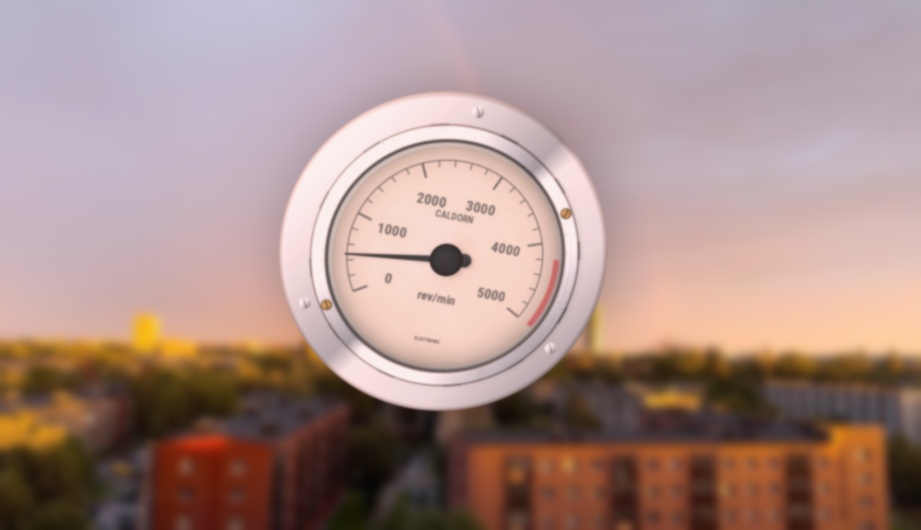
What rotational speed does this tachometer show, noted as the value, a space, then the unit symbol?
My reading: 500 rpm
